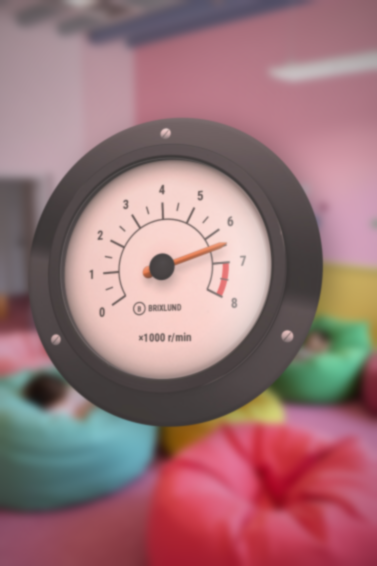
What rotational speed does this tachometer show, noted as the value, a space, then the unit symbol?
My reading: 6500 rpm
